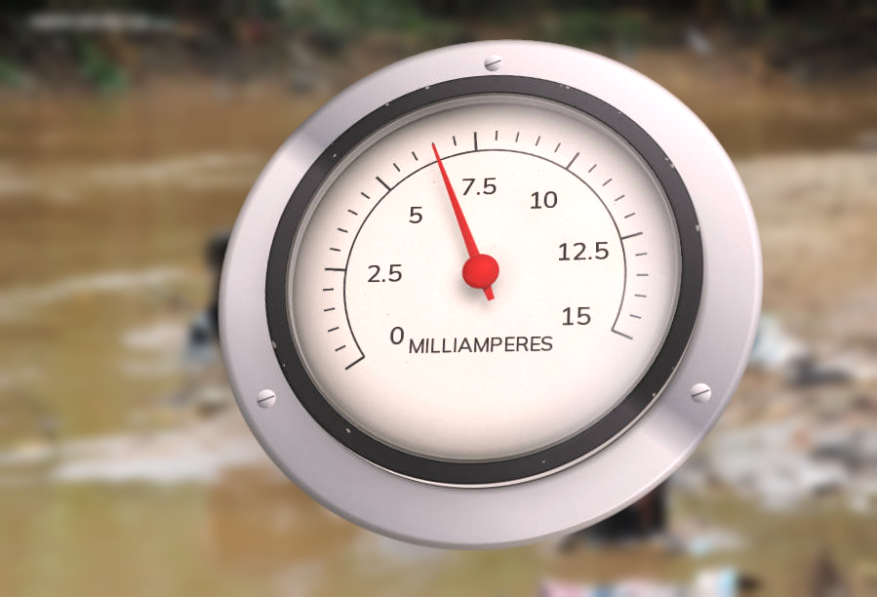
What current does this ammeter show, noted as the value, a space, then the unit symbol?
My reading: 6.5 mA
